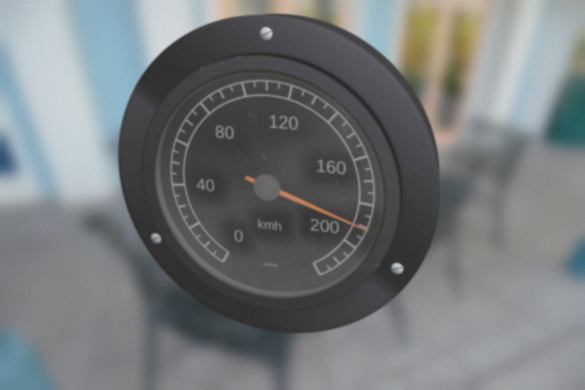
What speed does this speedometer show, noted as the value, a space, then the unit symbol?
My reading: 190 km/h
